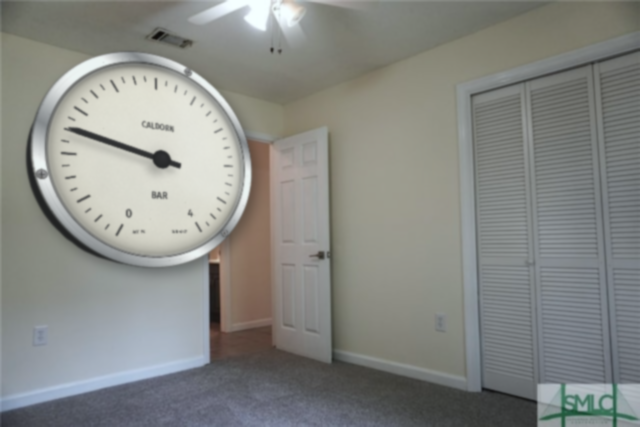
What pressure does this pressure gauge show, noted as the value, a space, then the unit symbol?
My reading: 1 bar
